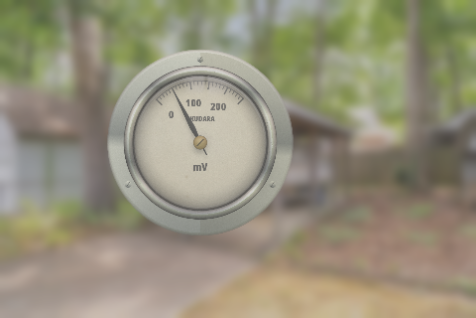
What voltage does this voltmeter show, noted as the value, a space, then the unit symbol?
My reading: 50 mV
